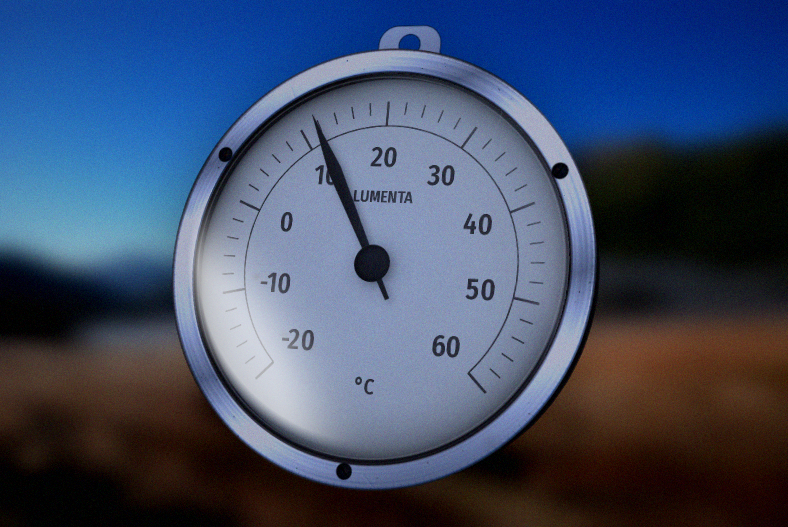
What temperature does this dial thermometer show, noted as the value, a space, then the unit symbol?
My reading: 12 °C
